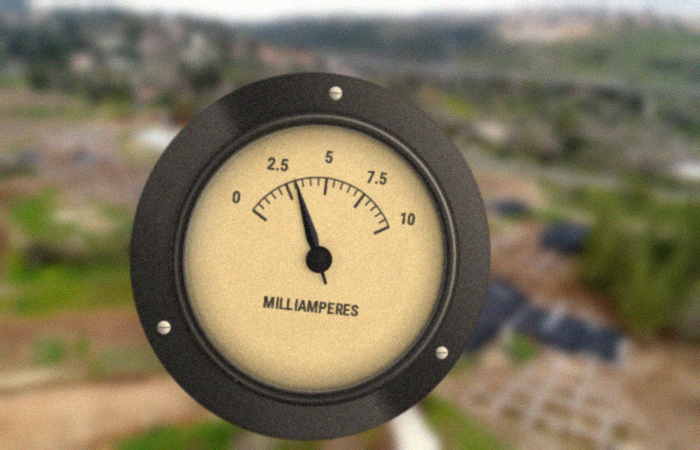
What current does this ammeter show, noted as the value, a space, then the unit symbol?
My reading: 3 mA
